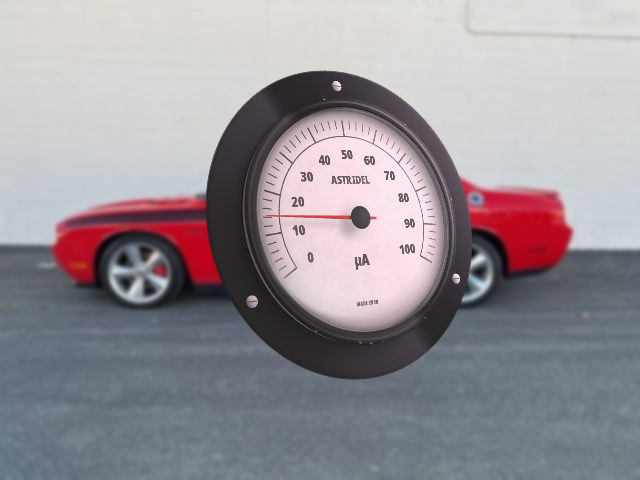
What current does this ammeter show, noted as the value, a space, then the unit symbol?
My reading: 14 µA
